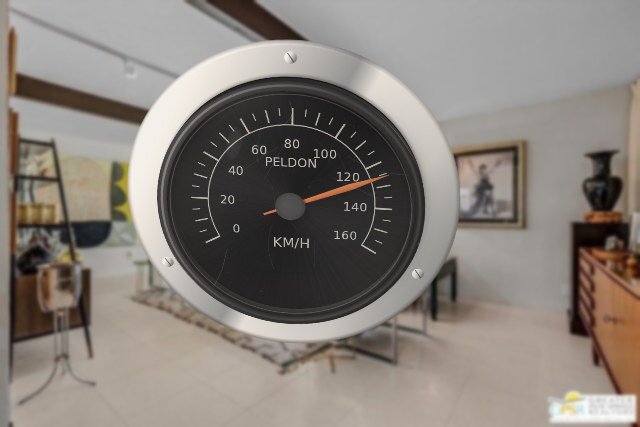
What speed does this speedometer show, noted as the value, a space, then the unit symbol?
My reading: 125 km/h
